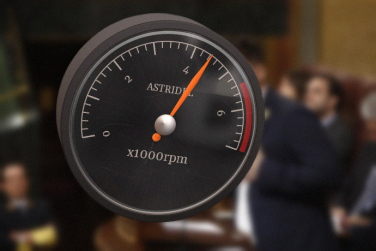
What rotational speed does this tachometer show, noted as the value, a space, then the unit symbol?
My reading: 4400 rpm
